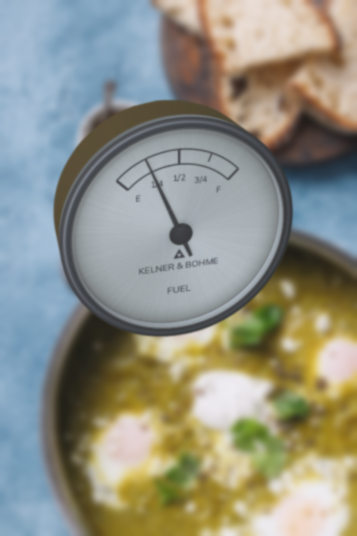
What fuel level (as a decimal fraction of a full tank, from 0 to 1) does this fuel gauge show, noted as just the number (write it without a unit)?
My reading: 0.25
